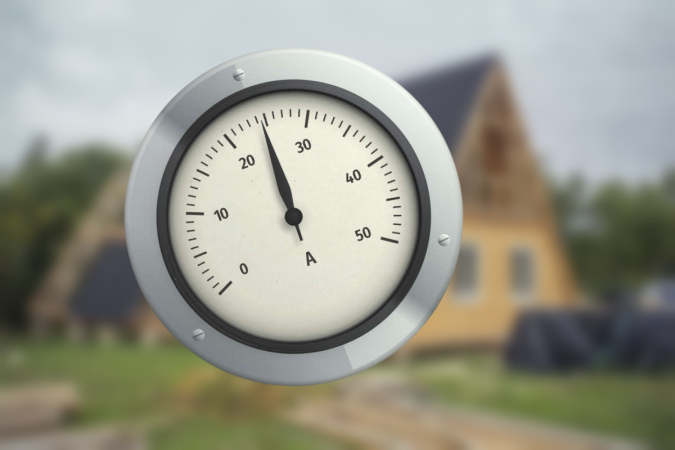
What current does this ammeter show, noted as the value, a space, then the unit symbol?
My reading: 24.5 A
